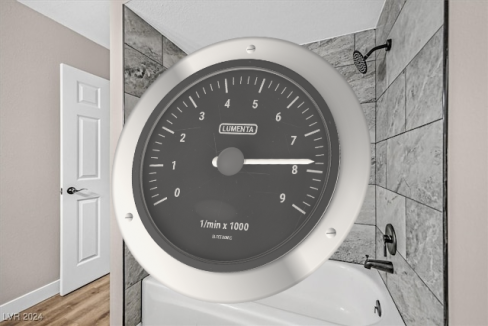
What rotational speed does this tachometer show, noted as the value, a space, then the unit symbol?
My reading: 7800 rpm
